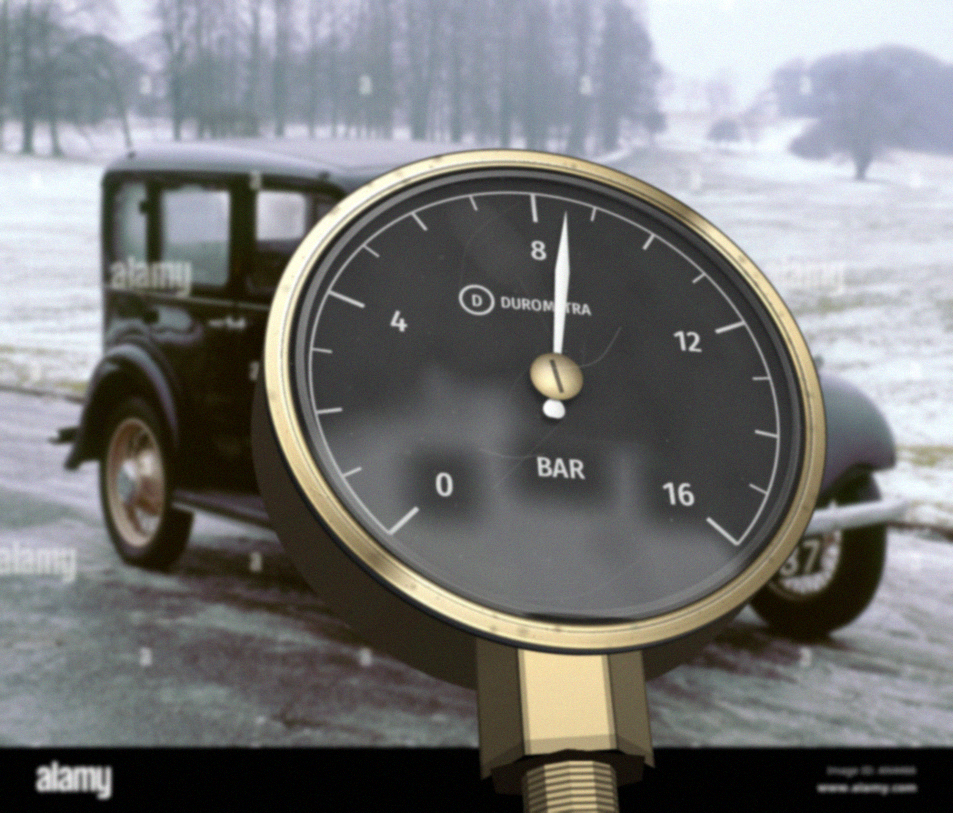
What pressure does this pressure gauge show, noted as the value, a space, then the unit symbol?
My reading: 8.5 bar
